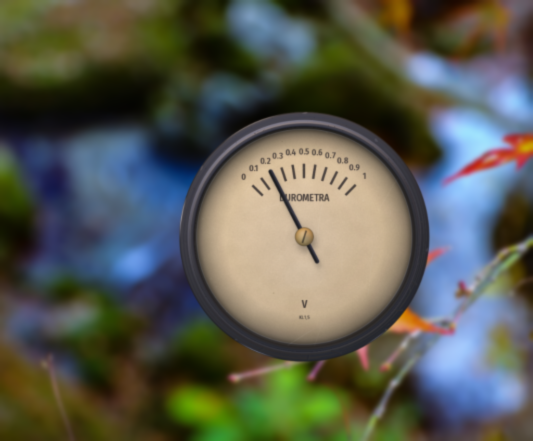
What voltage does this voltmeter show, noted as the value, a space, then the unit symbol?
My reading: 0.2 V
